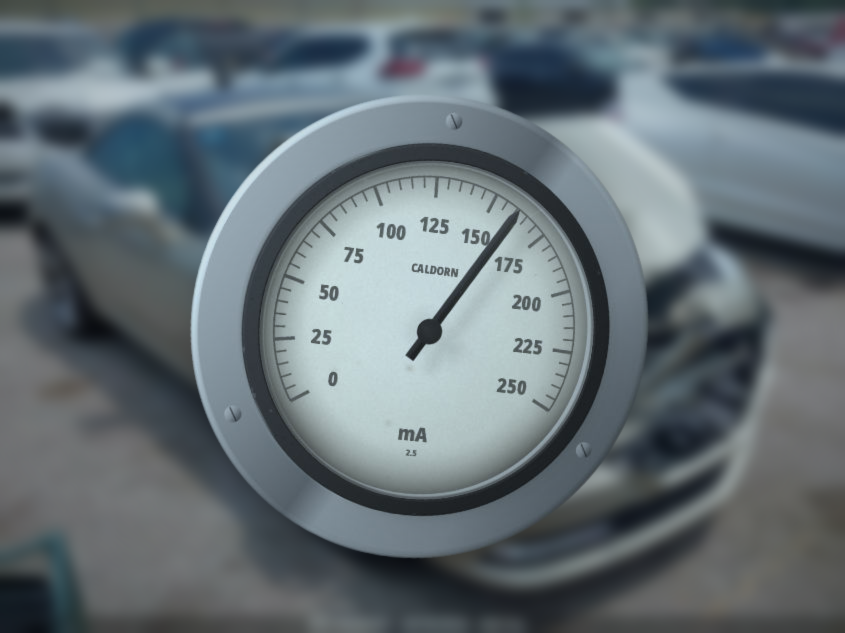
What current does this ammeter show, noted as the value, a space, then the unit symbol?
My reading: 160 mA
